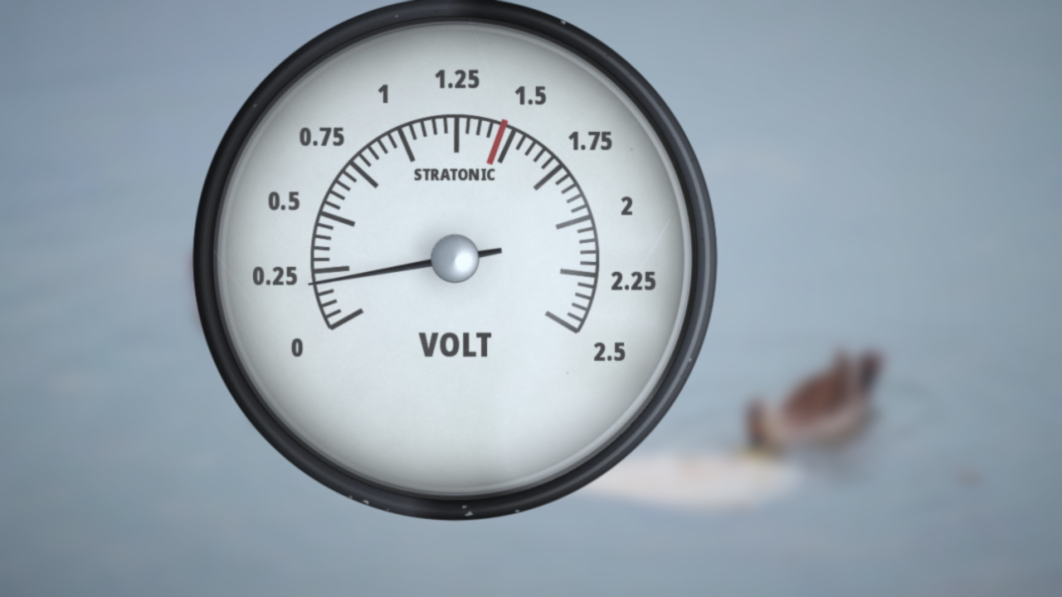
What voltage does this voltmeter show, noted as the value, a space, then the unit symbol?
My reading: 0.2 V
